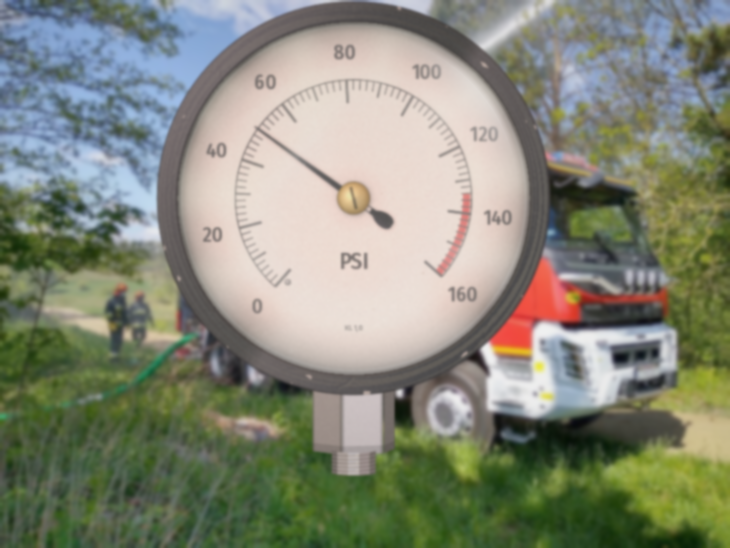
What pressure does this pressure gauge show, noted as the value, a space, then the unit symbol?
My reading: 50 psi
